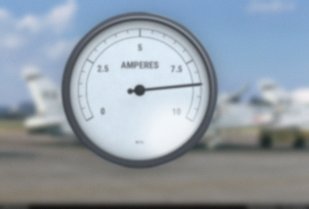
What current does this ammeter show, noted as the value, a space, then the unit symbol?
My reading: 8.5 A
